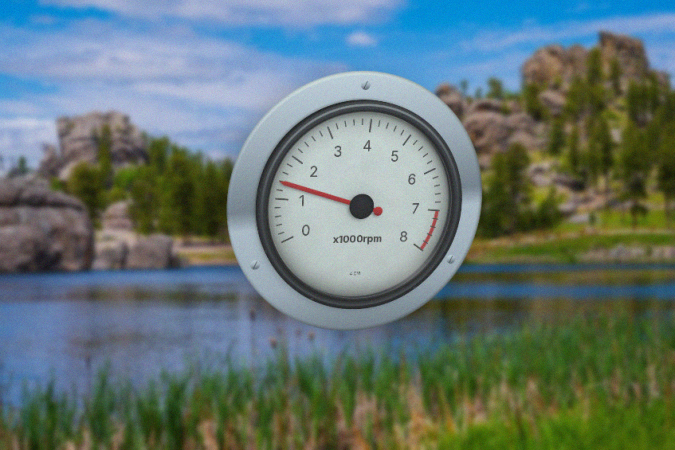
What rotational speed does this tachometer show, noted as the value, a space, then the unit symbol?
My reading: 1400 rpm
